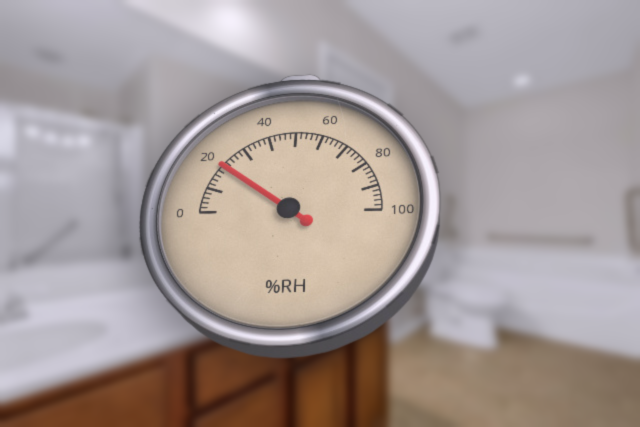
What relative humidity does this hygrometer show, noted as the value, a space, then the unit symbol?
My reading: 20 %
